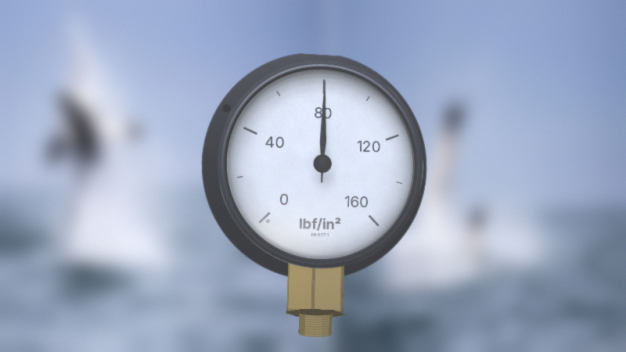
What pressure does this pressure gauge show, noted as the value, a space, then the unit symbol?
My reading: 80 psi
